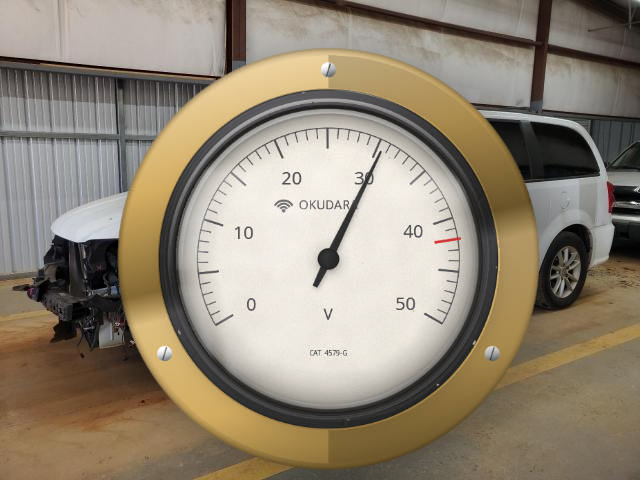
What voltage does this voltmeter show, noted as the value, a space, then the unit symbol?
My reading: 30.5 V
